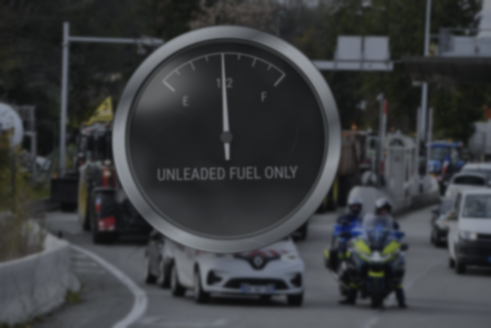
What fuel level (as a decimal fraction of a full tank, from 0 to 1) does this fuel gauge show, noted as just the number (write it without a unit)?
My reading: 0.5
